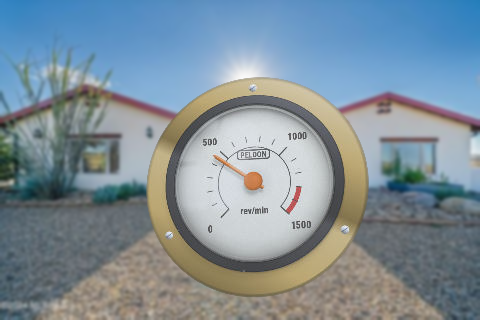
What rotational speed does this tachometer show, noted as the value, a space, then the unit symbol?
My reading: 450 rpm
